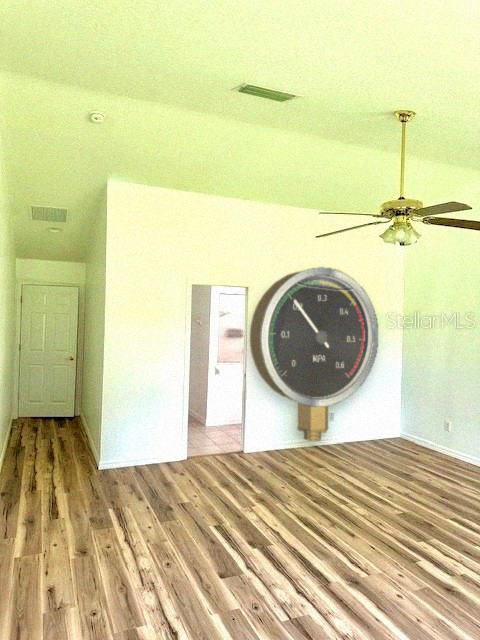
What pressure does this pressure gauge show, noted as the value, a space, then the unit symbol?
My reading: 0.2 MPa
